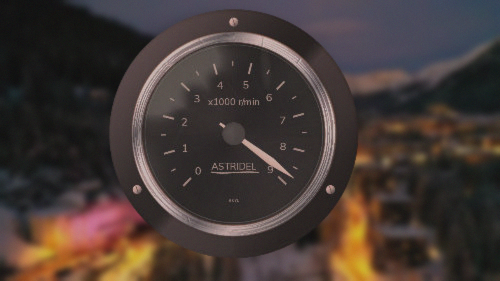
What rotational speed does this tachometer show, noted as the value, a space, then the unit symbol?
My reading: 8750 rpm
